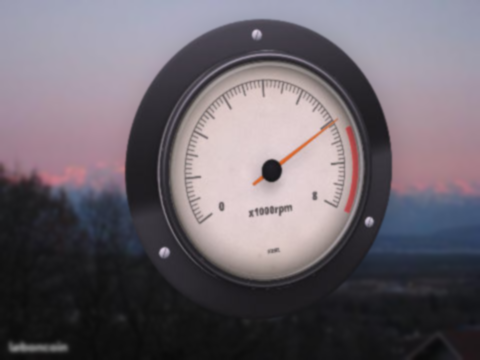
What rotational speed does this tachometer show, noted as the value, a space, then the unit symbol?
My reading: 6000 rpm
